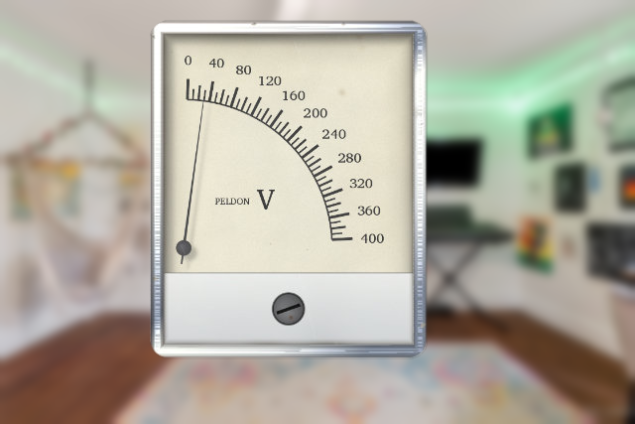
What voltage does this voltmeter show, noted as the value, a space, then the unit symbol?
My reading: 30 V
